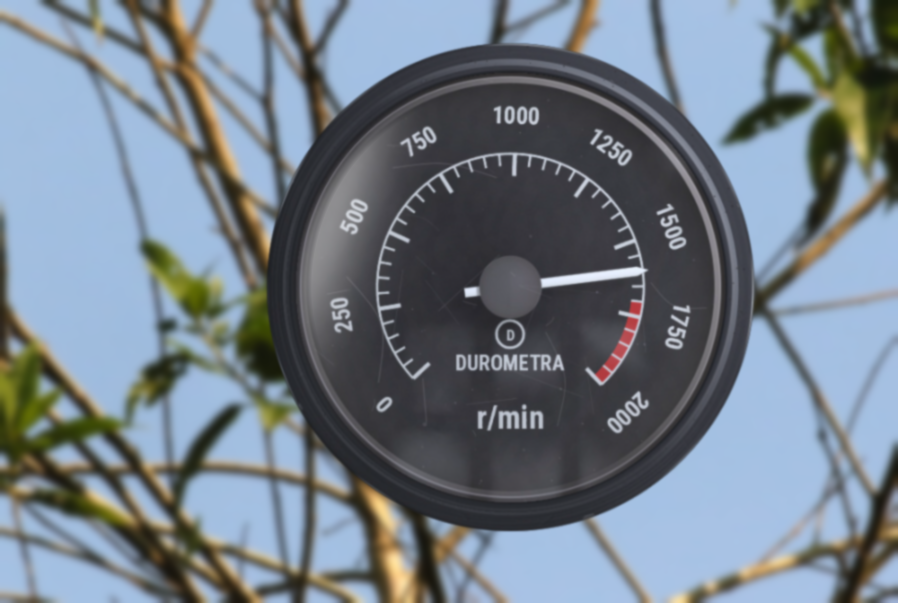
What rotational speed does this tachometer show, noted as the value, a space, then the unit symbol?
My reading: 1600 rpm
